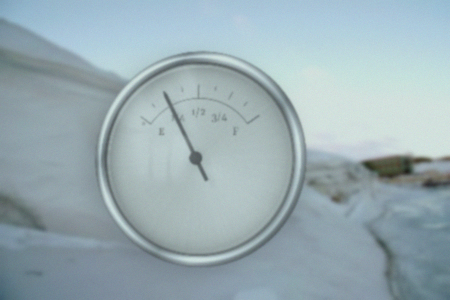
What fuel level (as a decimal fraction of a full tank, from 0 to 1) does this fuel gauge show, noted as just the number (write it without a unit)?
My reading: 0.25
